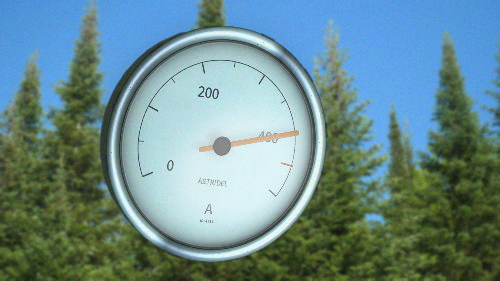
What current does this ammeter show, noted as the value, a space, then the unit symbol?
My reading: 400 A
